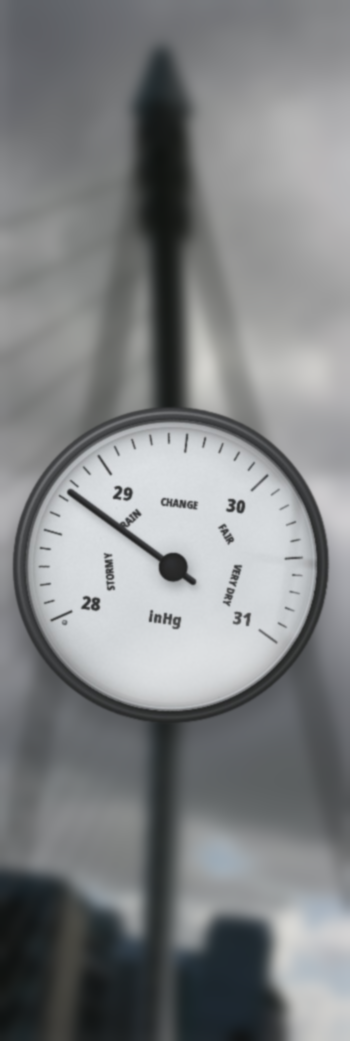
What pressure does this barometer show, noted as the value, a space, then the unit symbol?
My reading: 28.75 inHg
